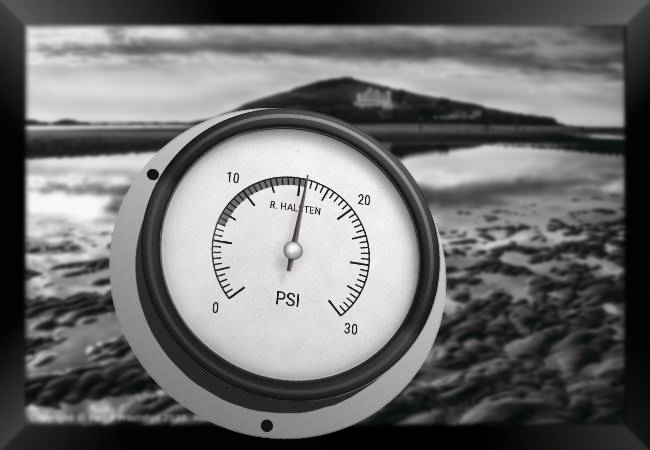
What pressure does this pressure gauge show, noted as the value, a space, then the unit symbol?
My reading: 15.5 psi
